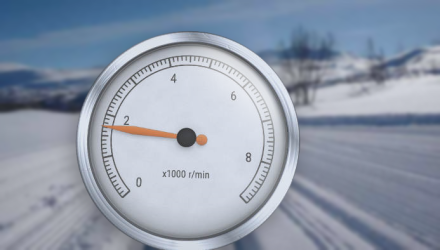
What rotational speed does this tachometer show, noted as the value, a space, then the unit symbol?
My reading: 1700 rpm
